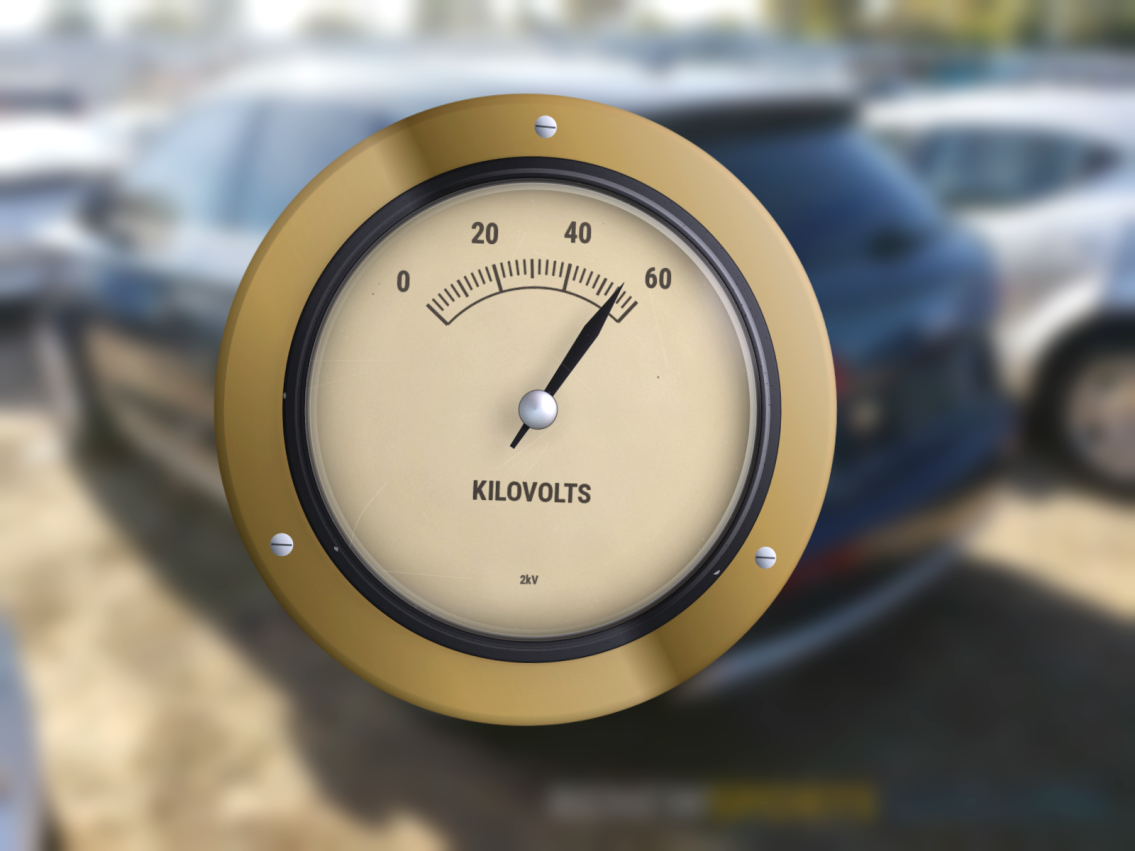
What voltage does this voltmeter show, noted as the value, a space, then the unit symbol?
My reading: 54 kV
